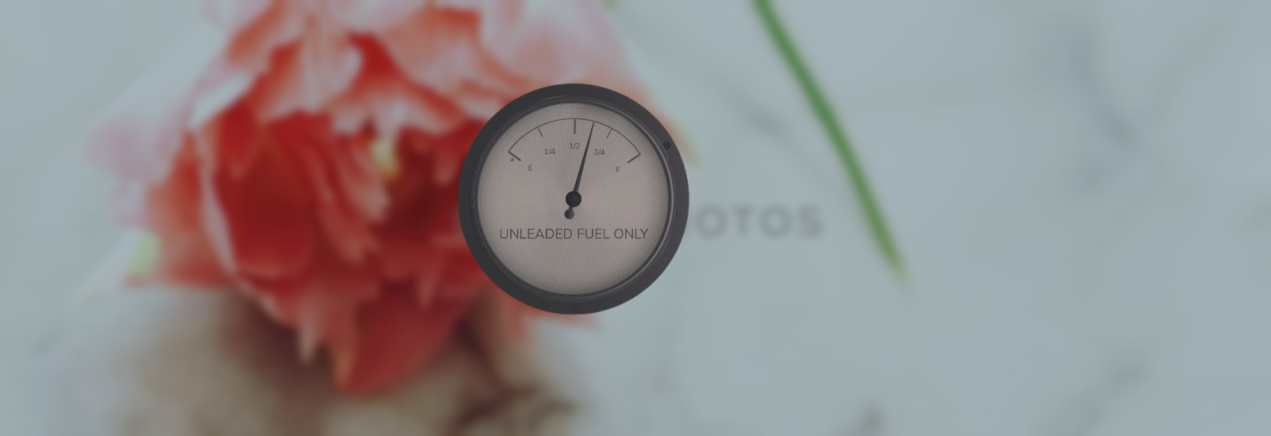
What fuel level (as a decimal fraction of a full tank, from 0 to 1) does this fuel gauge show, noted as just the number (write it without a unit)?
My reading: 0.625
